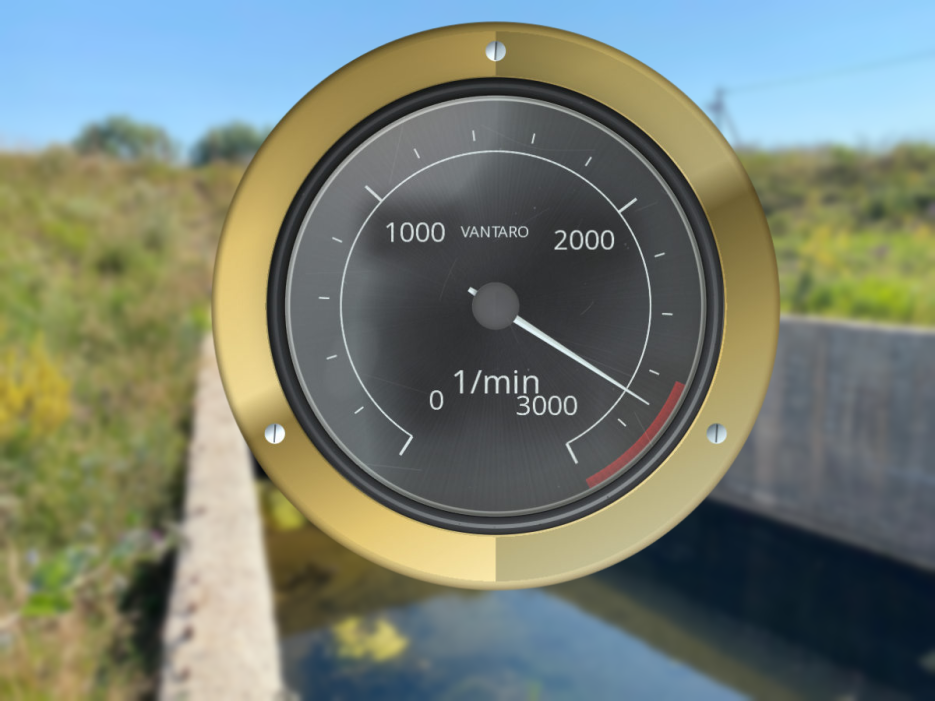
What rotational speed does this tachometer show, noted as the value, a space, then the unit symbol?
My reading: 2700 rpm
